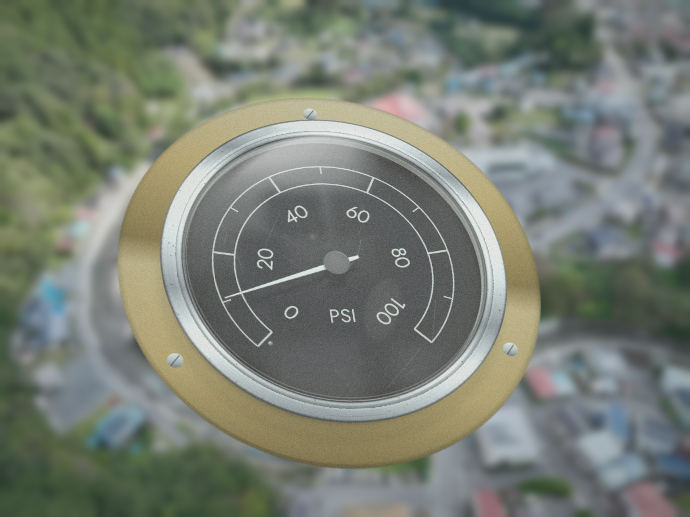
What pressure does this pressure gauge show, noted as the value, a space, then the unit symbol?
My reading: 10 psi
